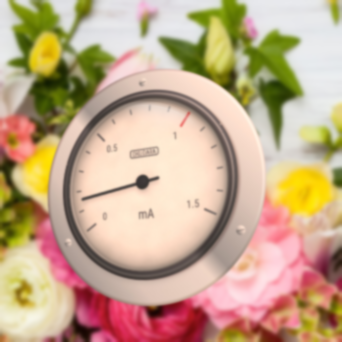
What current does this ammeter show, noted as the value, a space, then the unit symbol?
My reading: 0.15 mA
